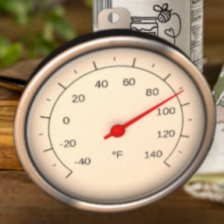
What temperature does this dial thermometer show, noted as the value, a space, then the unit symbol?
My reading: 90 °F
